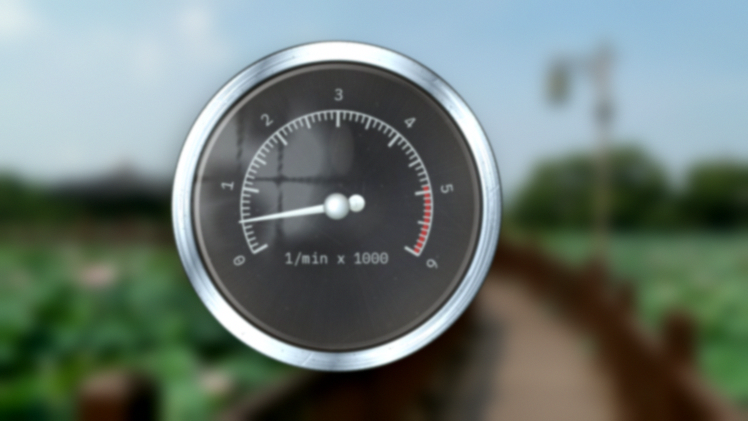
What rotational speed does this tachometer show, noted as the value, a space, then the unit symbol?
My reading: 500 rpm
